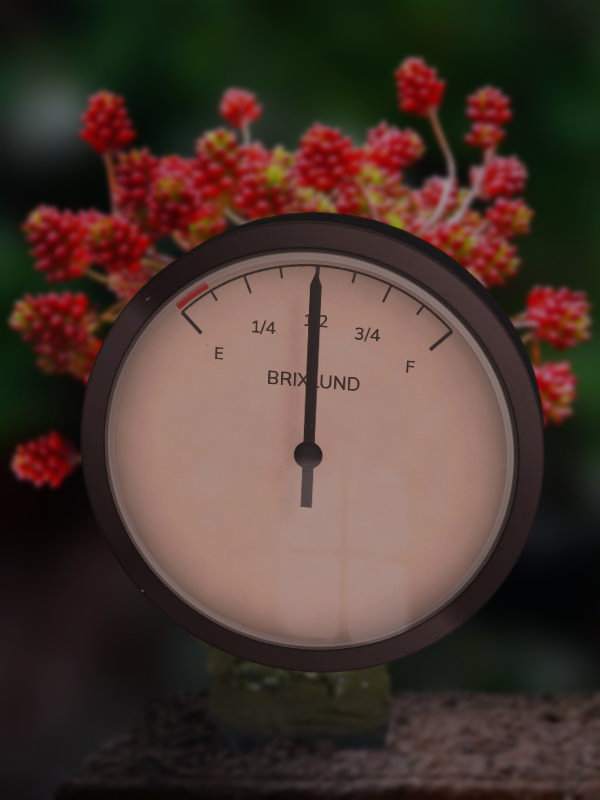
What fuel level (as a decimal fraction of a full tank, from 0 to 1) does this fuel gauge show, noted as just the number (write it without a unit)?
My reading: 0.5
